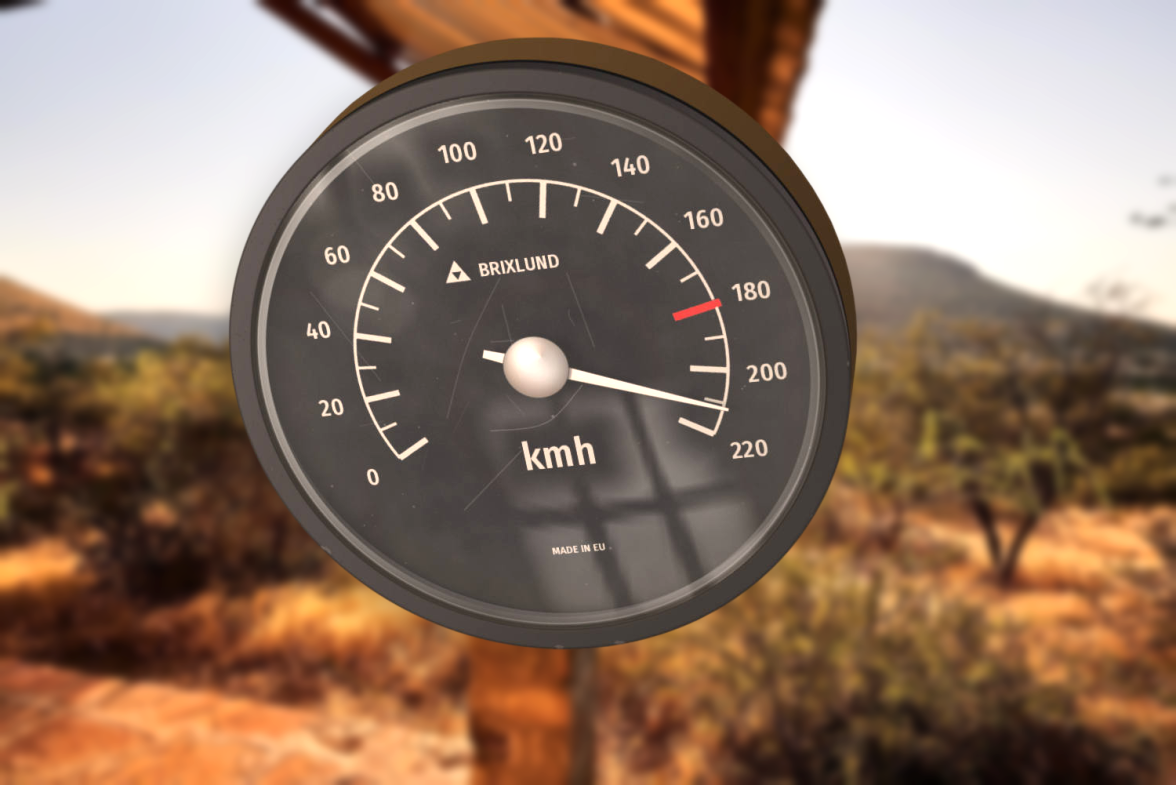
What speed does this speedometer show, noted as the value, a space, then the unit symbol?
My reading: 210 km/h
